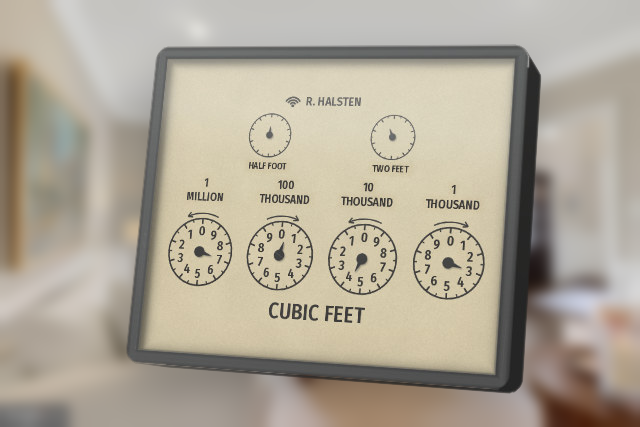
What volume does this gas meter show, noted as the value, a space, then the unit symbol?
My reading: 704300 ft³
